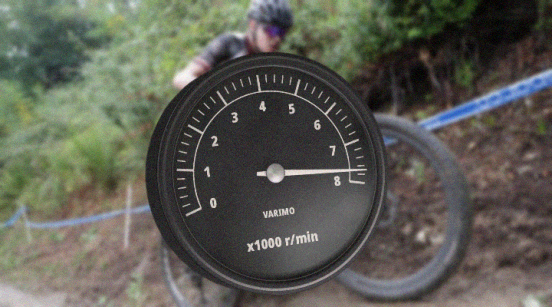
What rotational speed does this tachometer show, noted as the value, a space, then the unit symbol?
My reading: 7700 rpm
